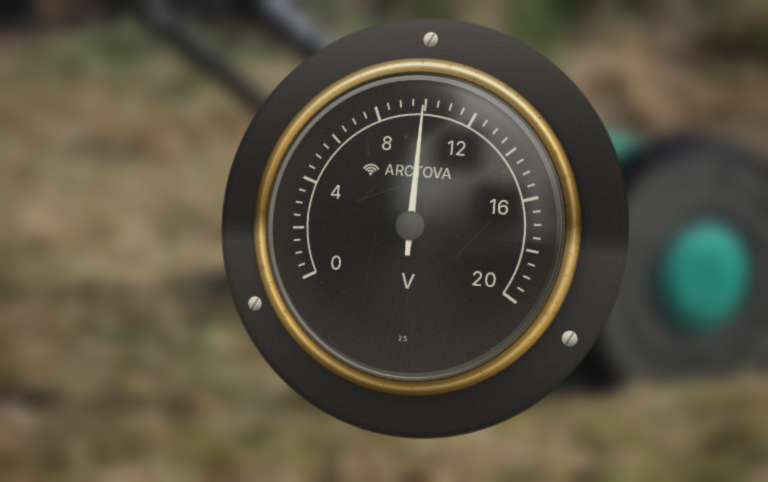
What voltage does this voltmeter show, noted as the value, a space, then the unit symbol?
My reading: 10 V
